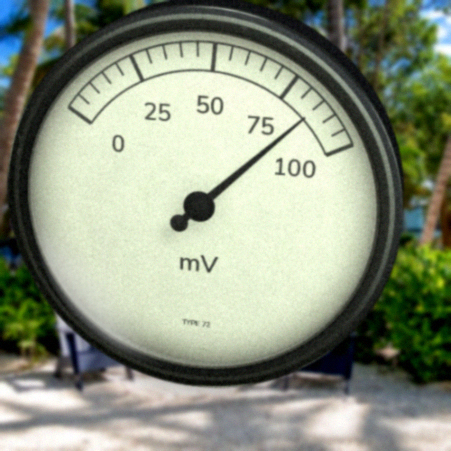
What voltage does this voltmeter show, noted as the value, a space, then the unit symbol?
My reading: 85 mV
